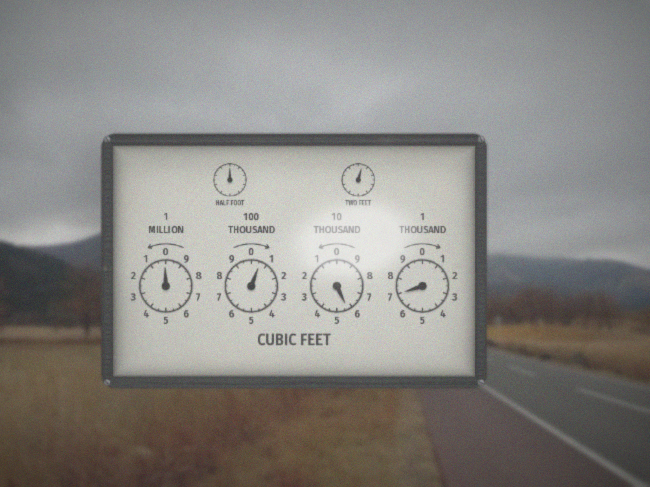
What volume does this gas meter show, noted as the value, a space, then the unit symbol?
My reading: 5700 ft³
